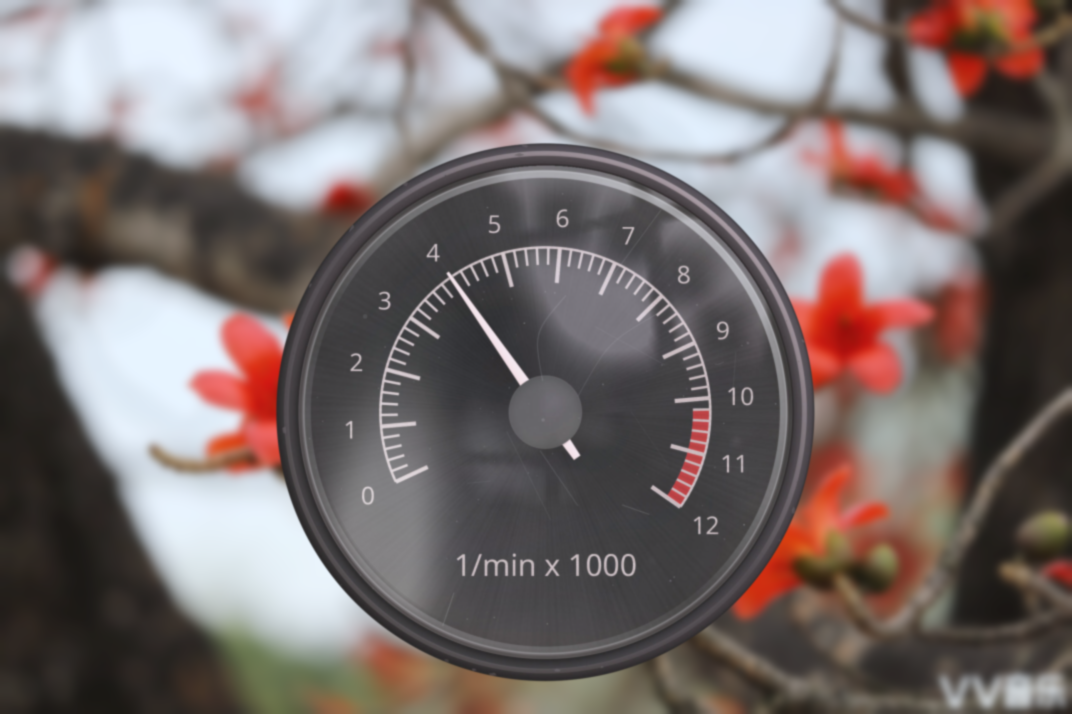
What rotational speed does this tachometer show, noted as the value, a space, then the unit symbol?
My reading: 4000 rpm
